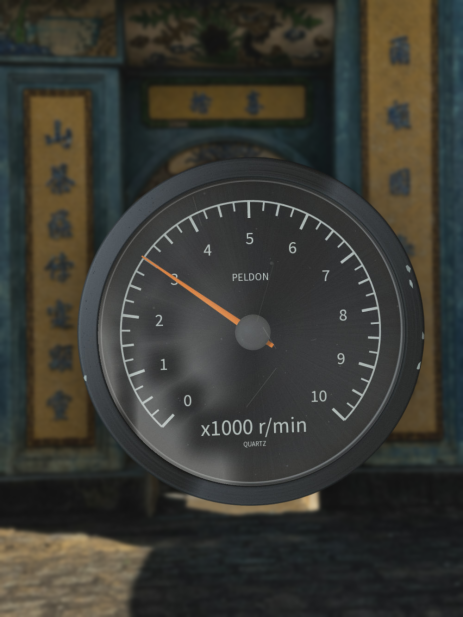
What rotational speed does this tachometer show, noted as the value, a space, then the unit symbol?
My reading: 3000 rpm
